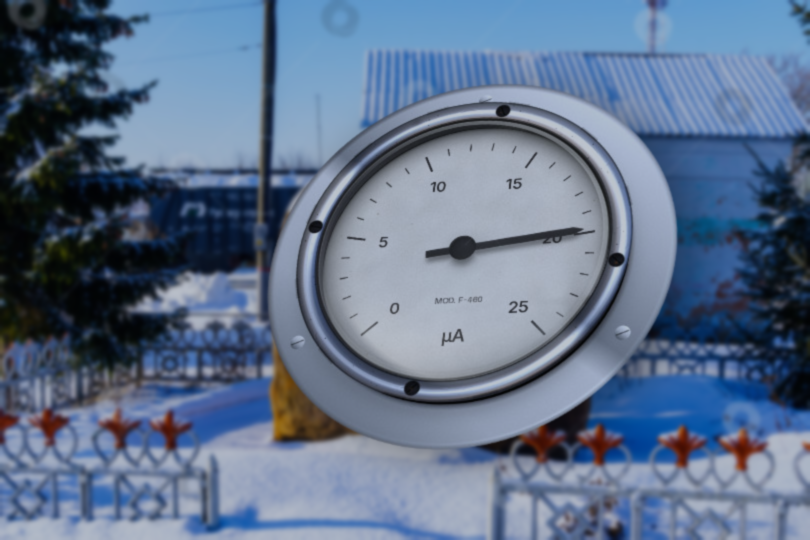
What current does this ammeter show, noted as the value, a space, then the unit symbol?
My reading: 20 µA
